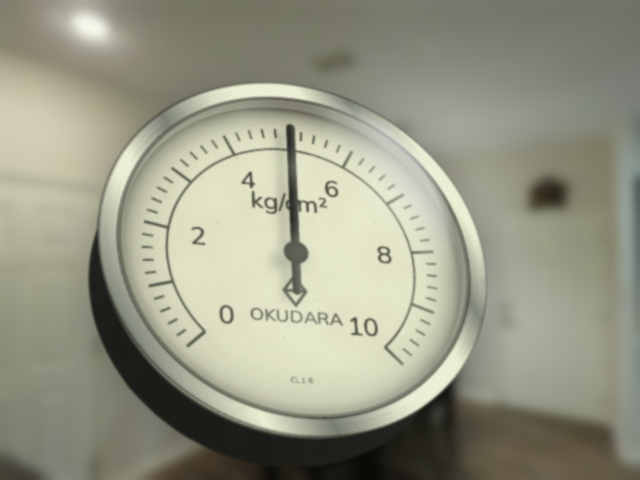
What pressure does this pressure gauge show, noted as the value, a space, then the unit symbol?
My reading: 5 kg/cm²
